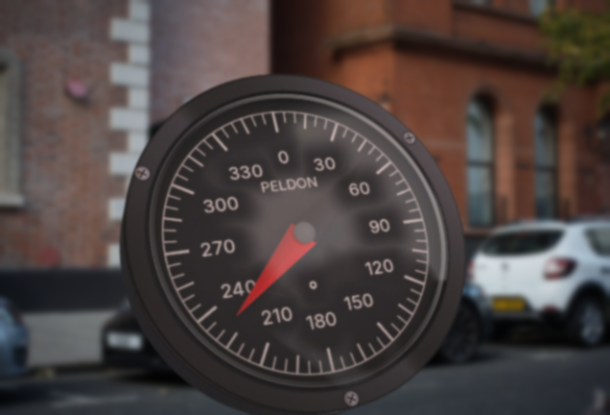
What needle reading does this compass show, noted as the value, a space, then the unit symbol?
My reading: 230 °
